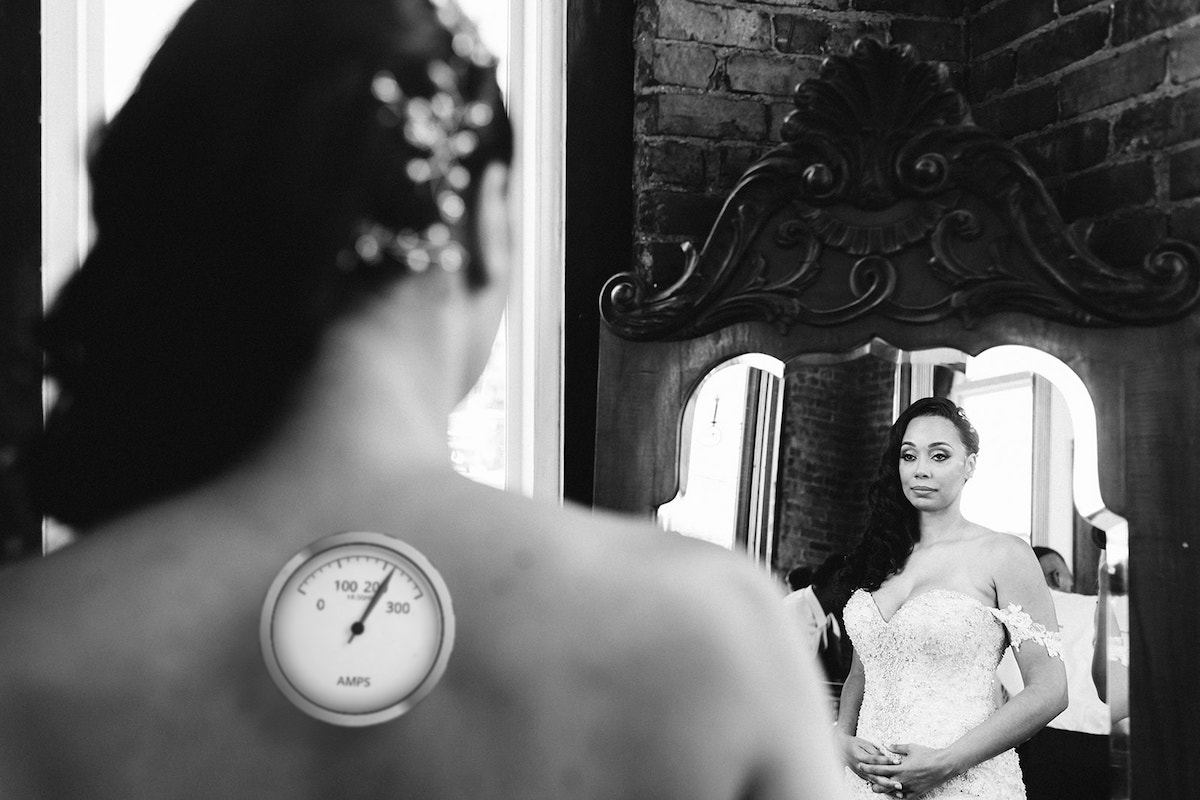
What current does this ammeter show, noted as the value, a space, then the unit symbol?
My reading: 220 A
